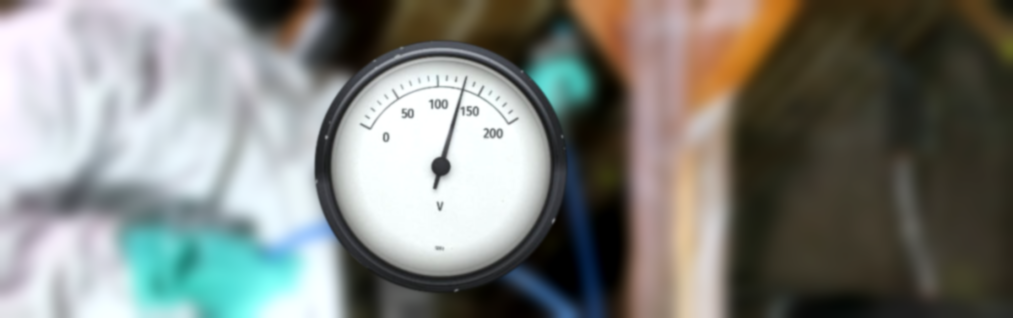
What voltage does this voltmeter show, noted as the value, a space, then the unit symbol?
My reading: 130 V
